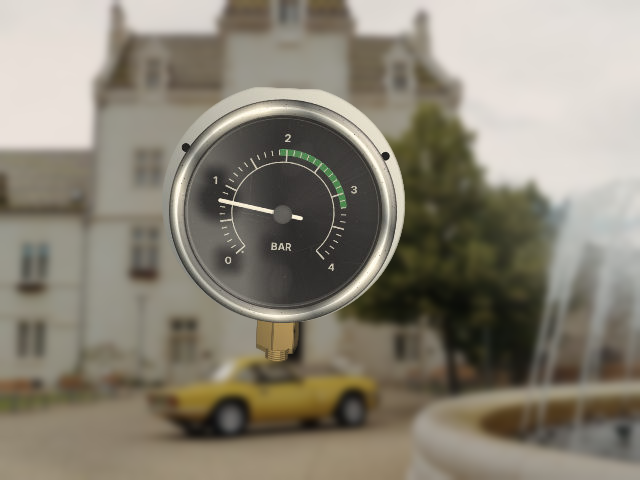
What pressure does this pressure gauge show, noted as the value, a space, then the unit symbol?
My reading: 0.8 bar
